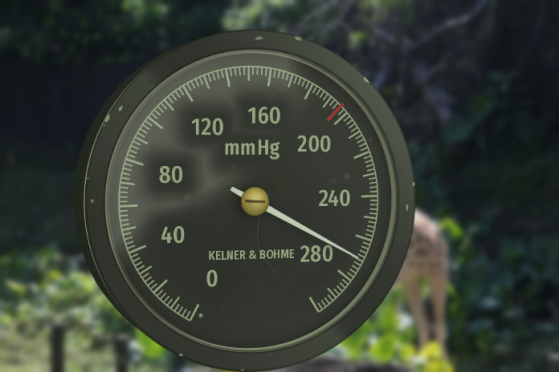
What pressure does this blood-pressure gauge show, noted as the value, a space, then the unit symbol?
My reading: 270 mmHg
